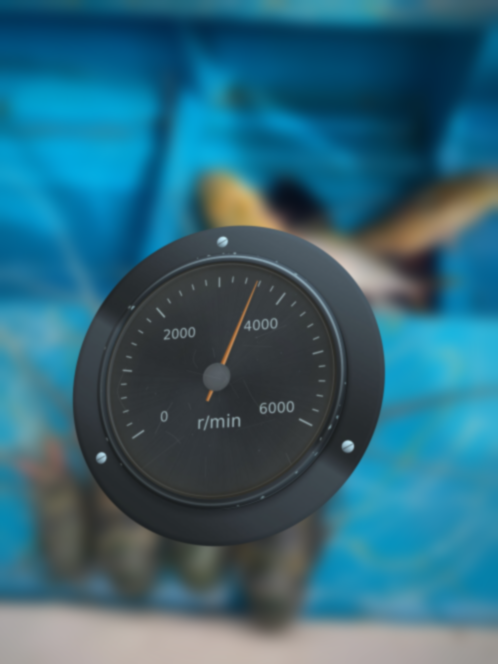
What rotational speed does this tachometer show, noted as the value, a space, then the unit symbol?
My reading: 3600 rpm
